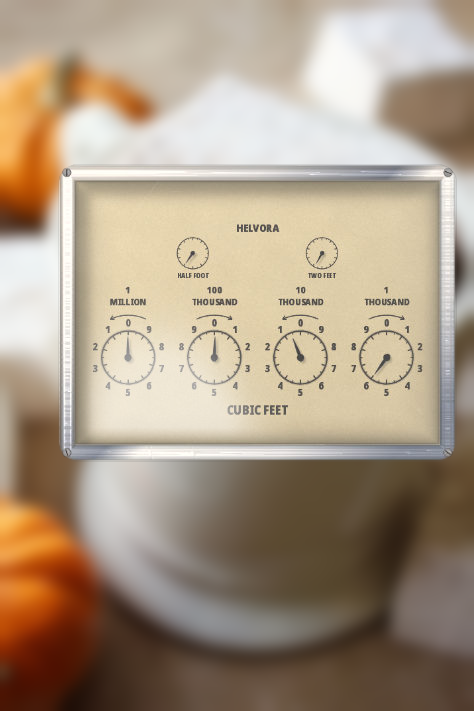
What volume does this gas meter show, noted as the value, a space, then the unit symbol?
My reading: 600 ft³
